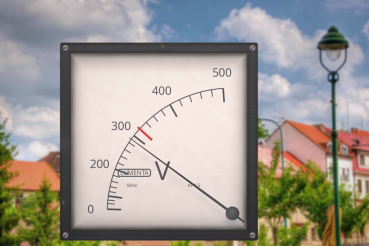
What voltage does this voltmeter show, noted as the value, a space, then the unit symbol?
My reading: 290 V
